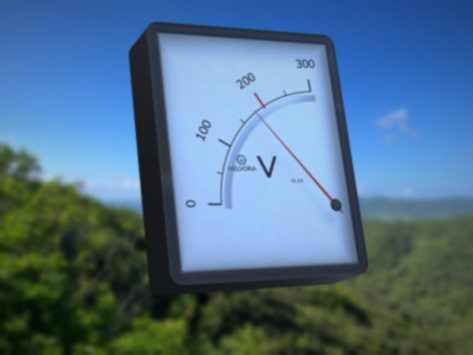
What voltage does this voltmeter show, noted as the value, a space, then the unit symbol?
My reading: 175 V
